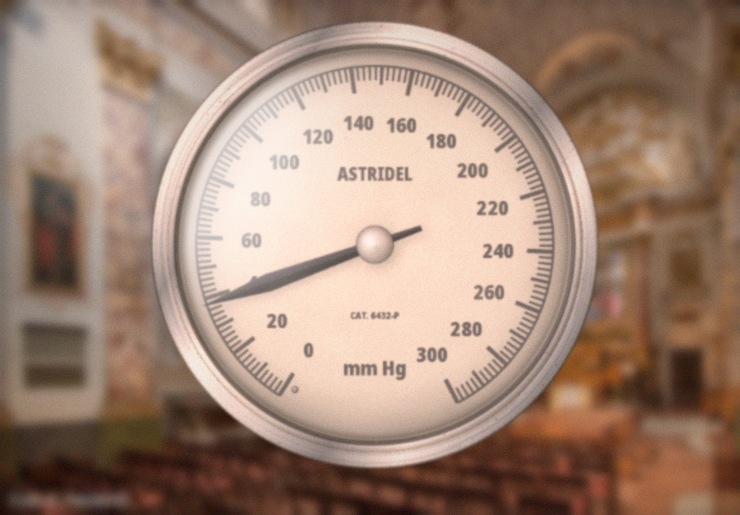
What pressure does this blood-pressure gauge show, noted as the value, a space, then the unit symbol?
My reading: 38 mmHg
